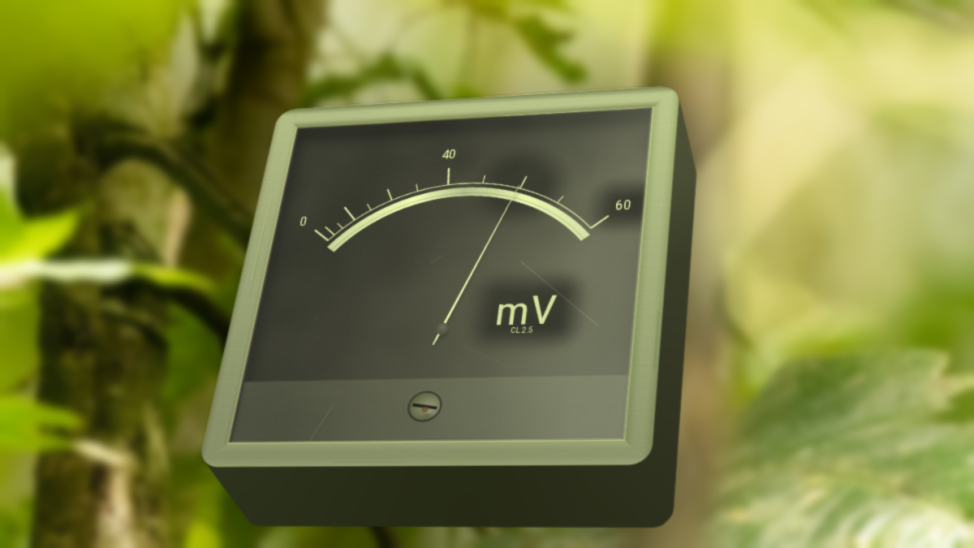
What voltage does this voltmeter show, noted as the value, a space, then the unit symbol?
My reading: 50 mV
